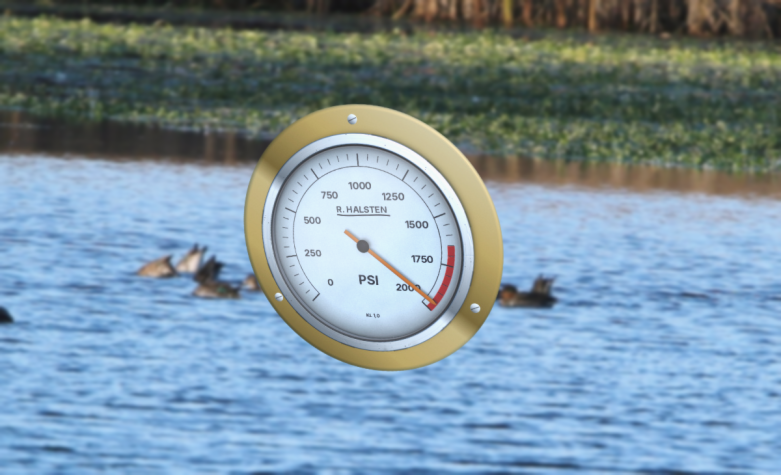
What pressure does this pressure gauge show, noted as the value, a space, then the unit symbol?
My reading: 1950 psi
